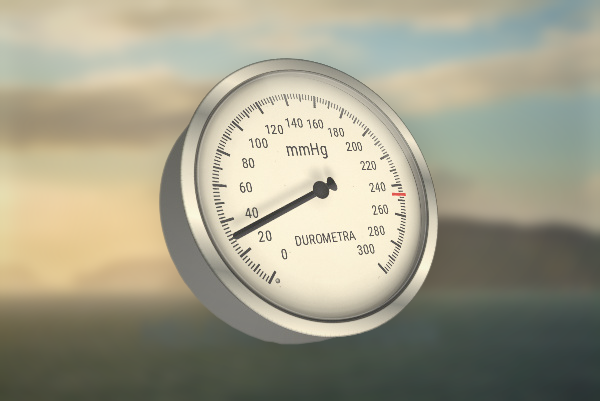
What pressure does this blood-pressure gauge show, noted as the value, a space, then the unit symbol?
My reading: 30 mmHg
